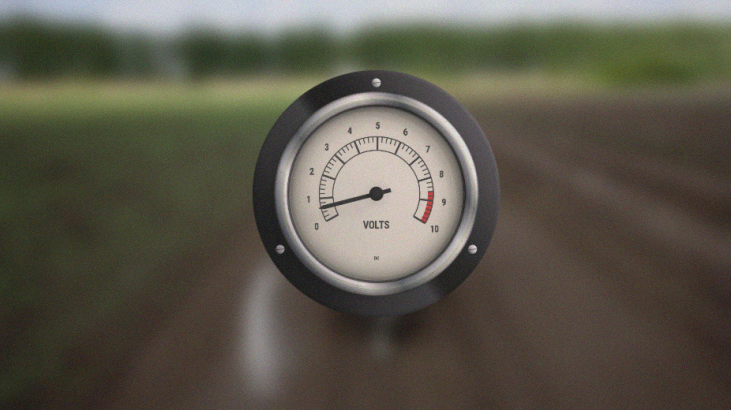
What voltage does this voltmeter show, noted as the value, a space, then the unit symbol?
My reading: 0.6 V
